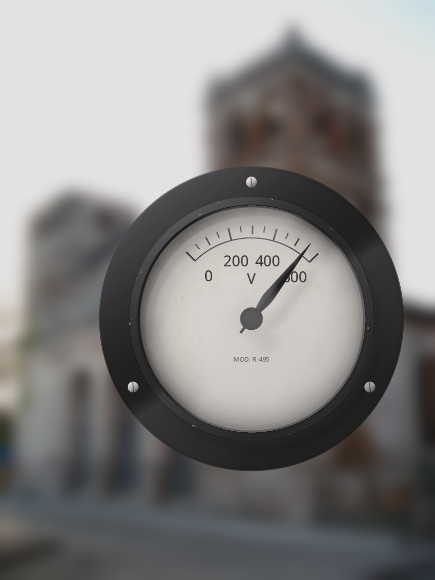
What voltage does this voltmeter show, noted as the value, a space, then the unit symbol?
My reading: 550 V
